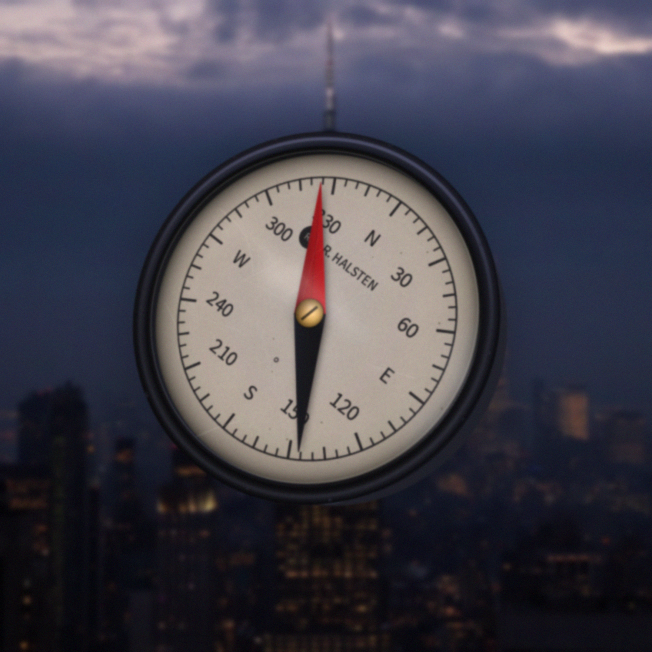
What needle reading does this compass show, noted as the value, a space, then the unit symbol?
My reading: 325 °
